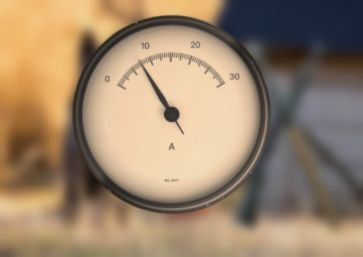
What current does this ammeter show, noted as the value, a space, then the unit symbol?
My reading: 7.5 A
